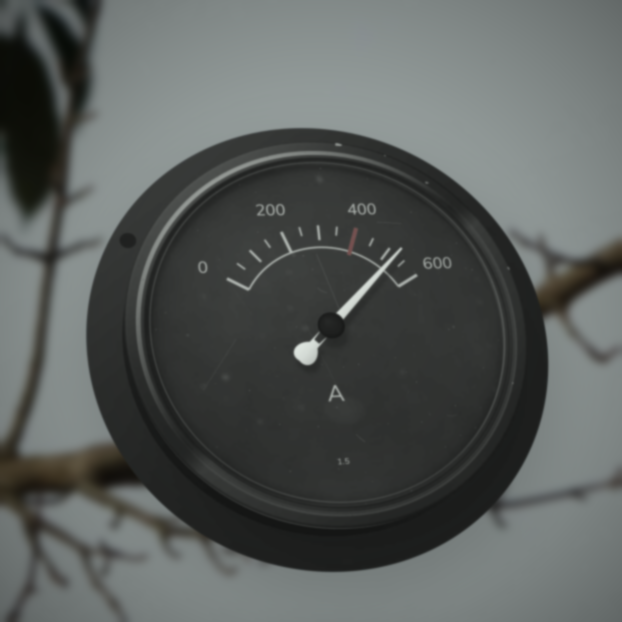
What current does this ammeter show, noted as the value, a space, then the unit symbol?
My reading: 525 A
